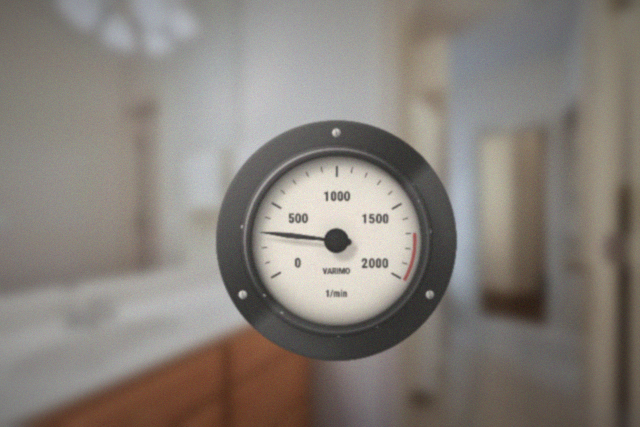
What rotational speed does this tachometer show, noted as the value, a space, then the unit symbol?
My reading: 300 rpm
